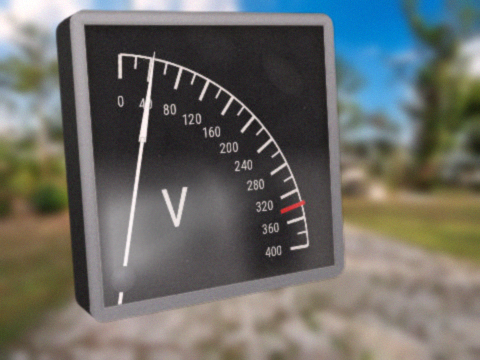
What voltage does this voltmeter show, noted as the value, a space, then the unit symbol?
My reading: 40 V
